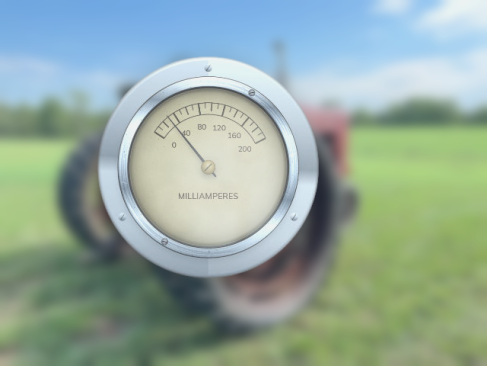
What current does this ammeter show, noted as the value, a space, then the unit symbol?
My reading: 30 mA
